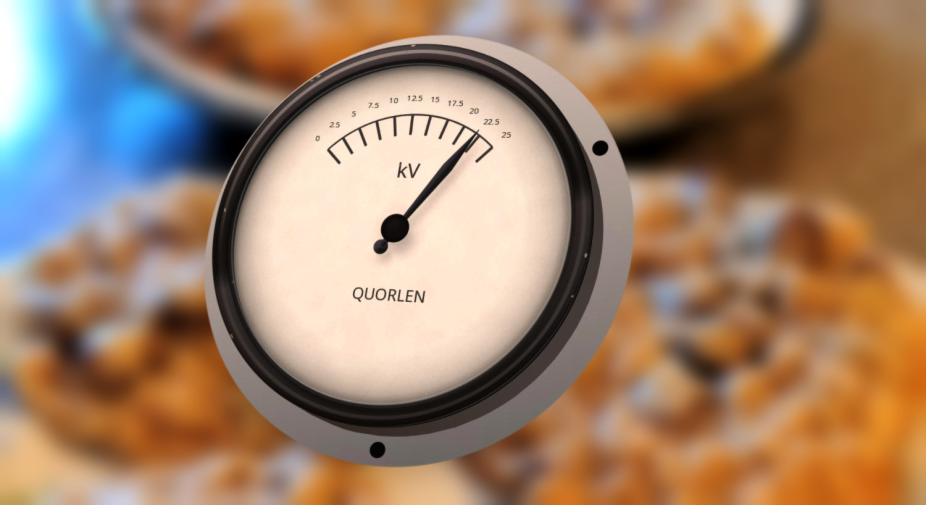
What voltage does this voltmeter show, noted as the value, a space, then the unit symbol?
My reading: 22.5 kV
